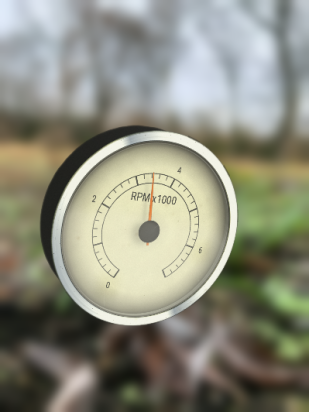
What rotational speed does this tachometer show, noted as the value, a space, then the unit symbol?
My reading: 3400 rpm
